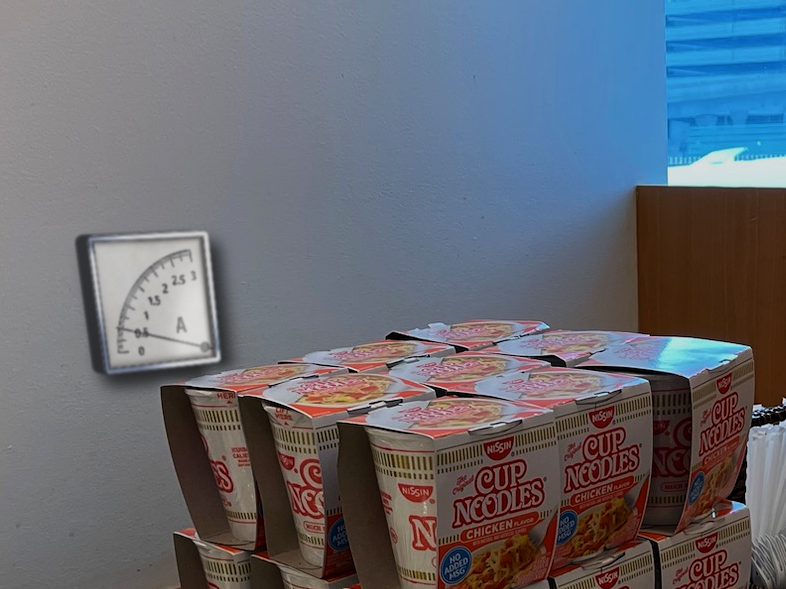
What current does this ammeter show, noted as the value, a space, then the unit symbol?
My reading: 0.5 A
